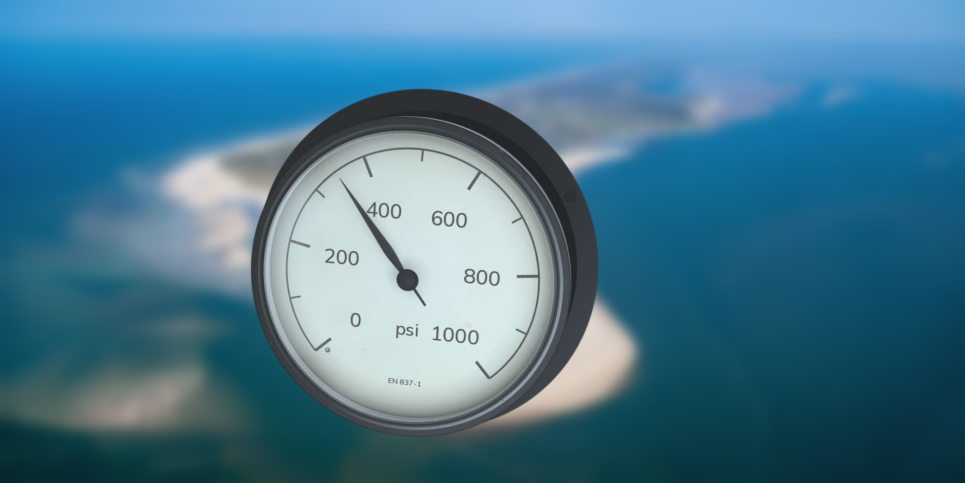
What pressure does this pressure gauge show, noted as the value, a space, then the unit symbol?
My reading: 350 psi
